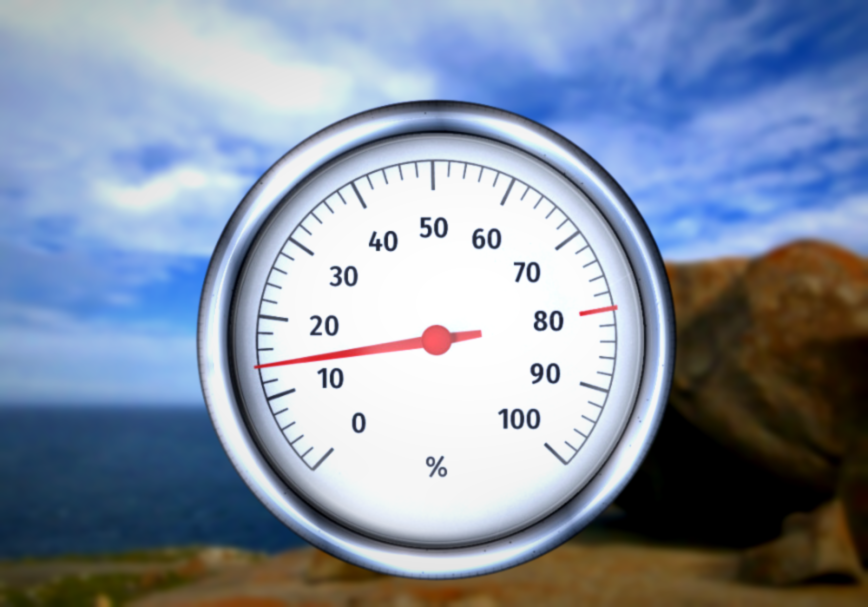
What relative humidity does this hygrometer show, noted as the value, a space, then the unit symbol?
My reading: 14 %
